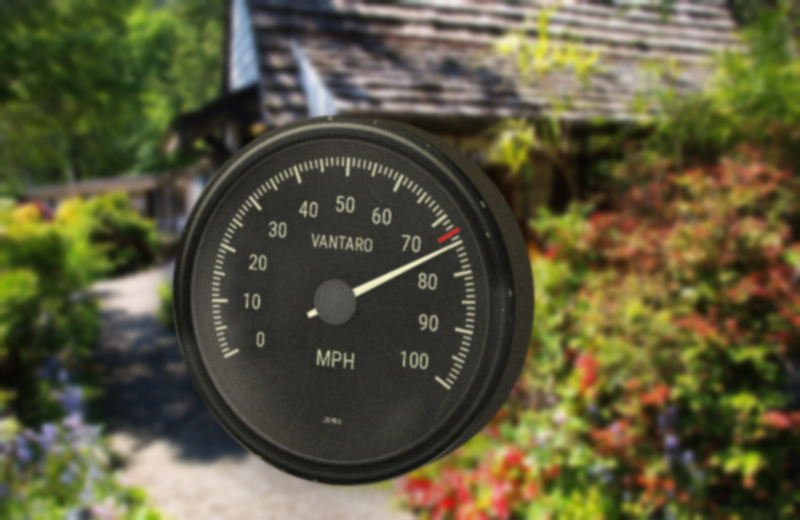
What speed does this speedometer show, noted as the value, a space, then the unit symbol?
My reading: 75 mph
